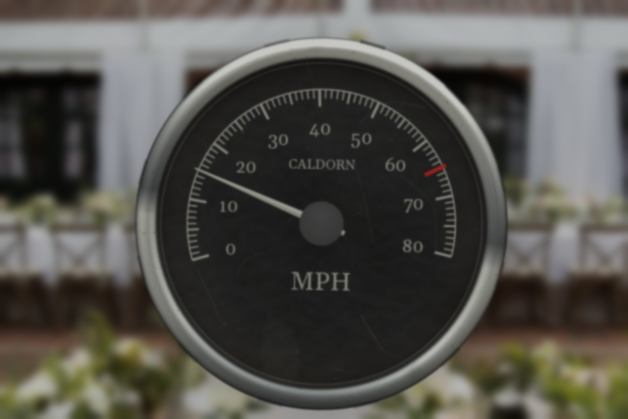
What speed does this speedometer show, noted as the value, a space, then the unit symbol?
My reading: 15 mph
